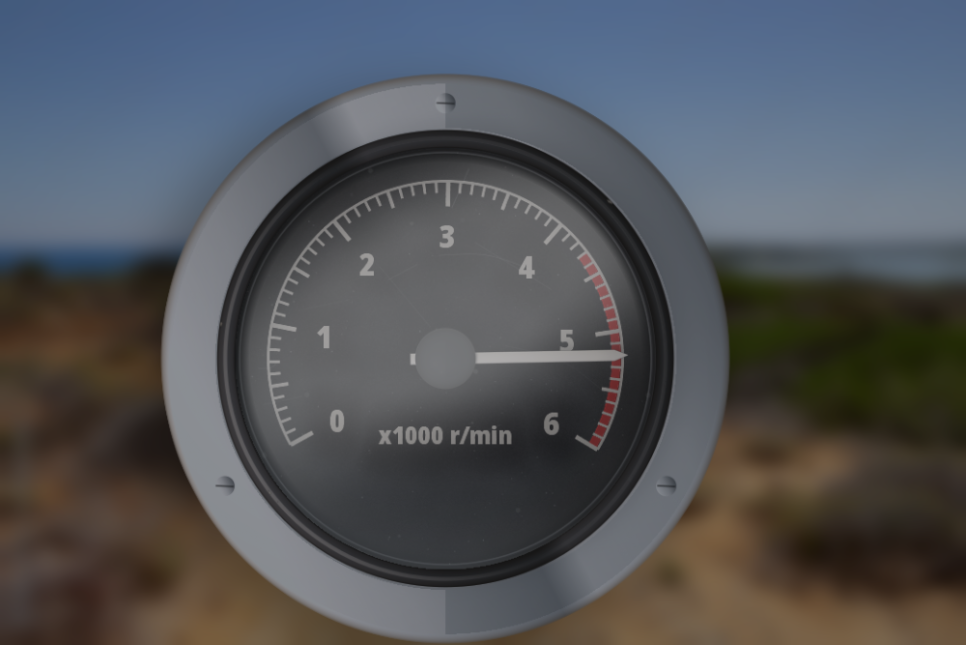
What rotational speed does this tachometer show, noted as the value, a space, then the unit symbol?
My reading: 5200 rpm
